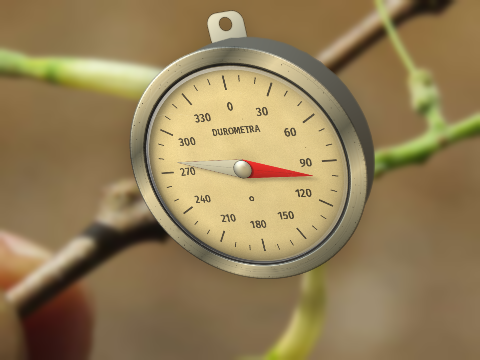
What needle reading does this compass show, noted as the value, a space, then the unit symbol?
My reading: 100 °
